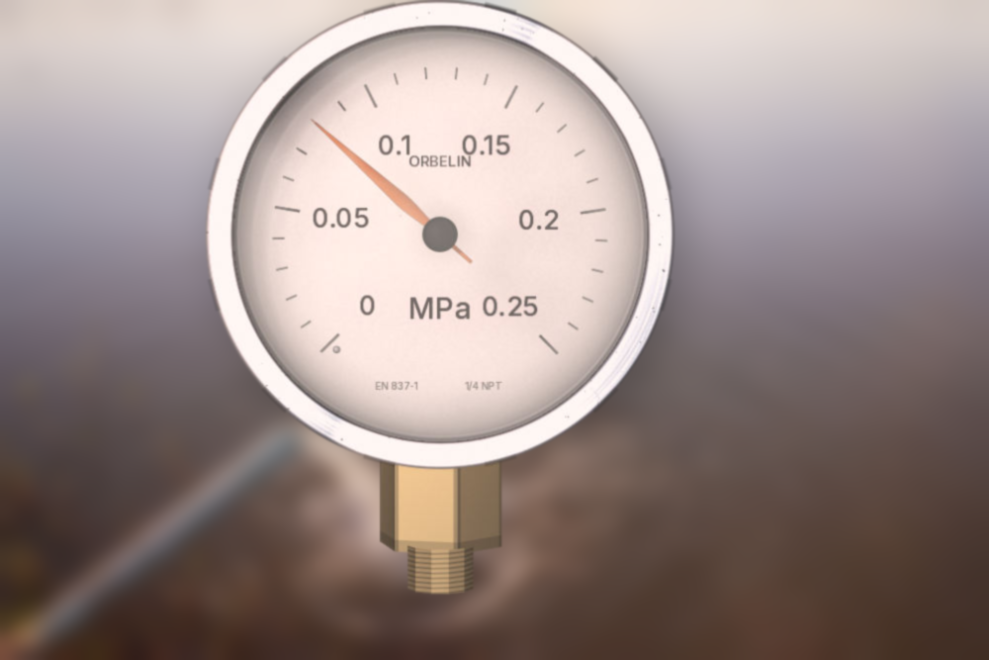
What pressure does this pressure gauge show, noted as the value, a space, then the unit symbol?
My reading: 0.08 MPa
